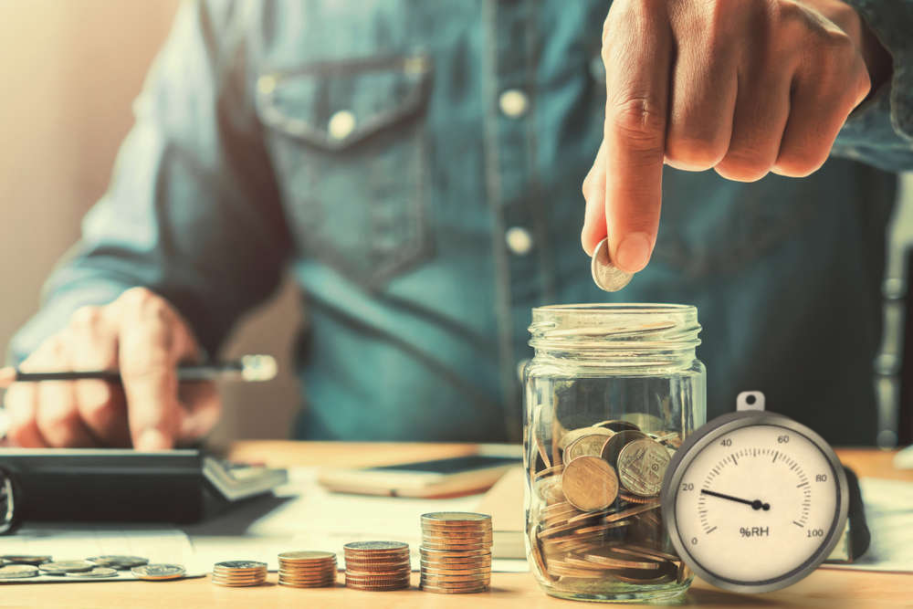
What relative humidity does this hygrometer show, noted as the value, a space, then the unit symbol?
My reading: 20 %
